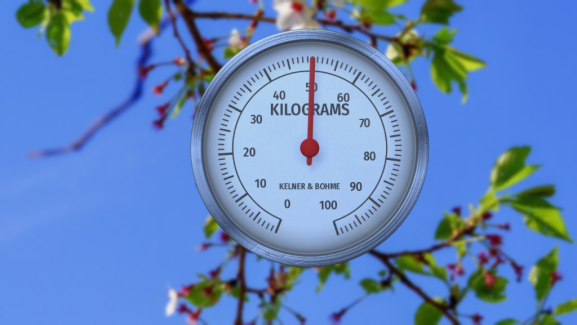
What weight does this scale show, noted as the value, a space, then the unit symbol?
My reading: 50 kg
